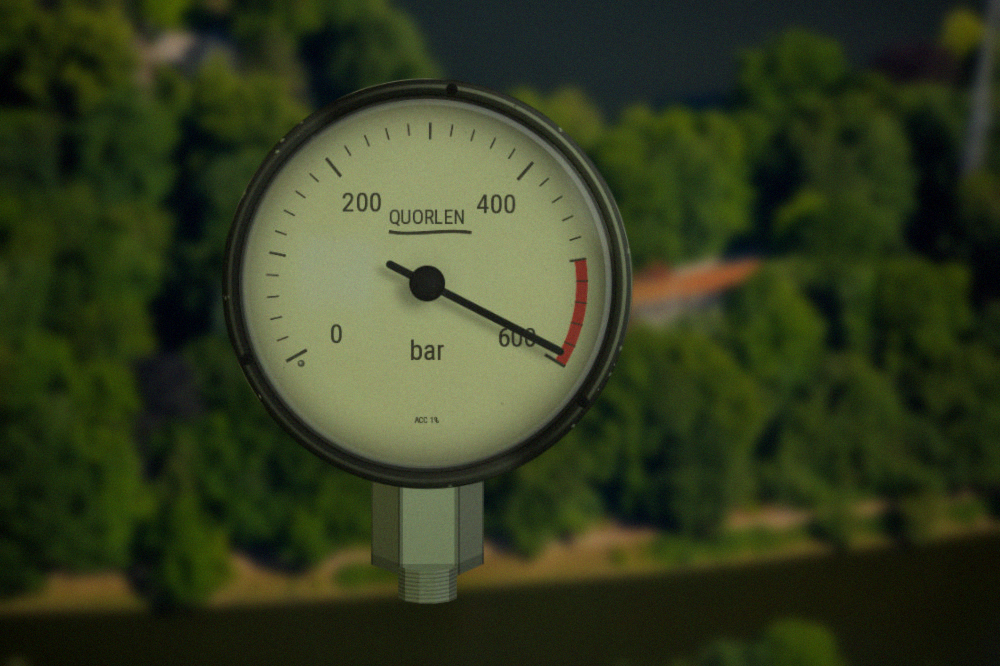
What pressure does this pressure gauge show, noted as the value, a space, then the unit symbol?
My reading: 590 bar
